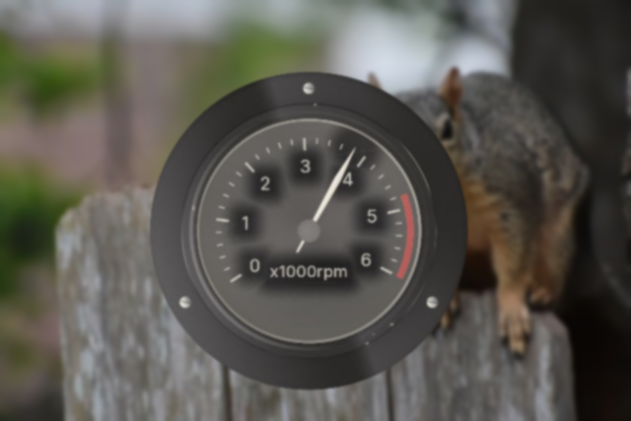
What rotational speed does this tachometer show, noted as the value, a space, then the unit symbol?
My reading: 3800 rpm
